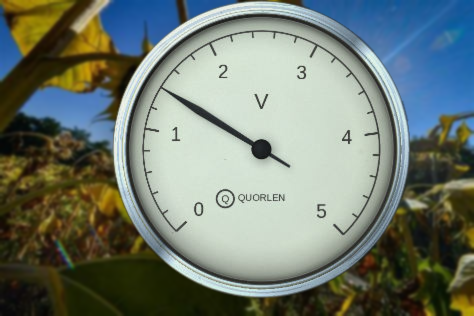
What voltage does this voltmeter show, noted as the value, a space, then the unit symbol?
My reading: 1.4 V
